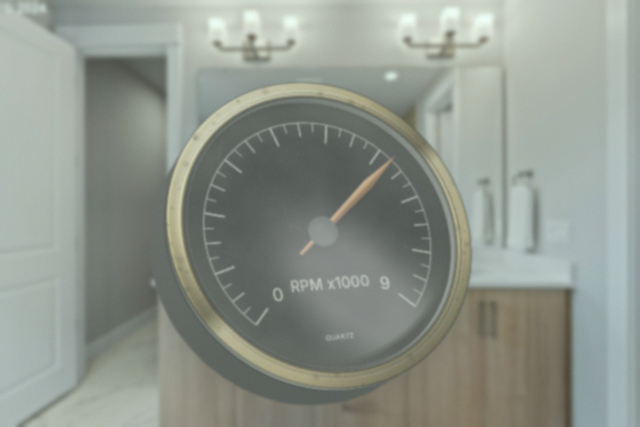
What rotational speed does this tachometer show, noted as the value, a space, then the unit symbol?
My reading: 6250 rpm
